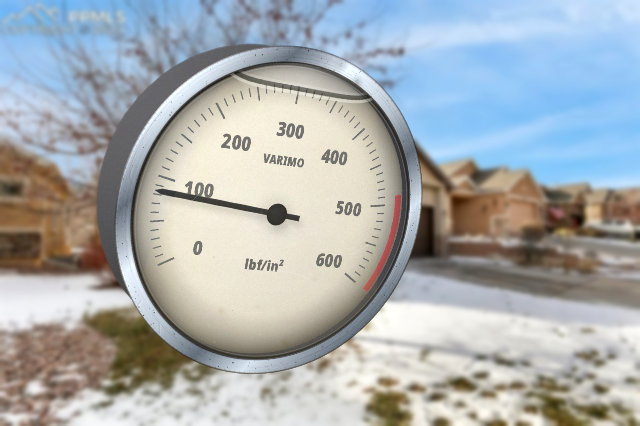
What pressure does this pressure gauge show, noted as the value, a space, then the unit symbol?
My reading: 85 psi
